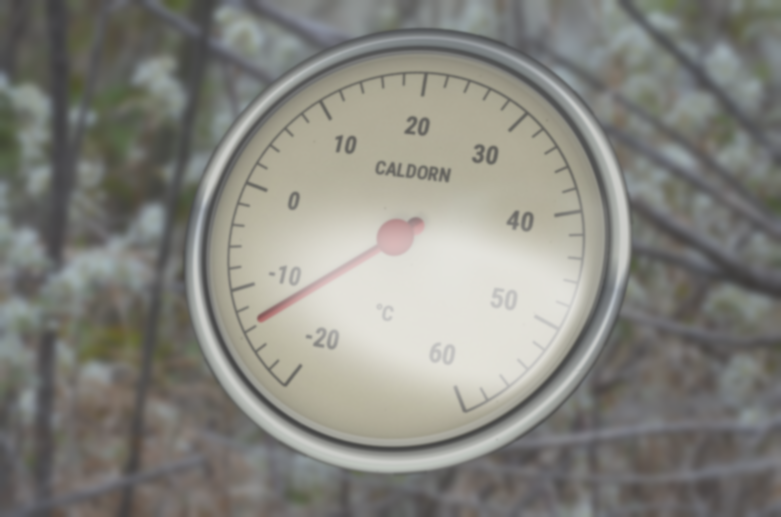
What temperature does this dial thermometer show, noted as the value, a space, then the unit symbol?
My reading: -14 °C
